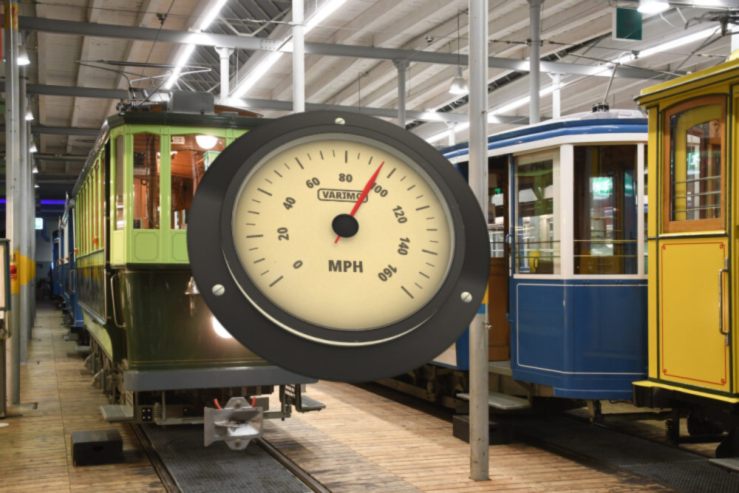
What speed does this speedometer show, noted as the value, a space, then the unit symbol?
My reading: 95 mph
